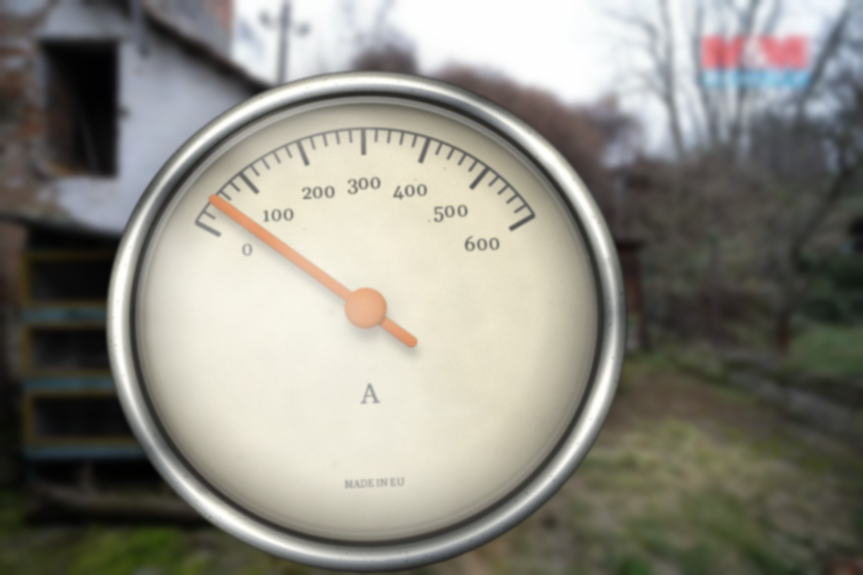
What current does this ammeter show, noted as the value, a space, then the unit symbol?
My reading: 40 A
